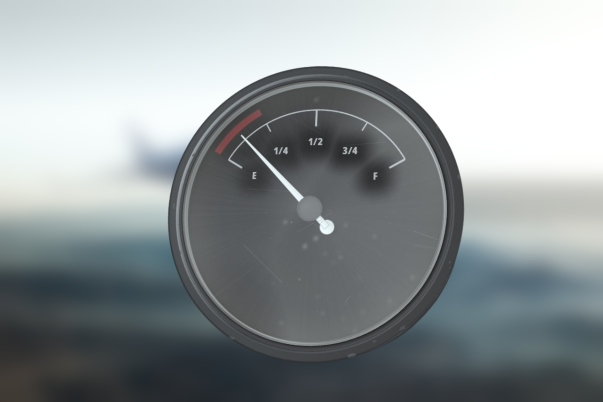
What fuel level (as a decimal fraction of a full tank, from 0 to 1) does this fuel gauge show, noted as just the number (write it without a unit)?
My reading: 0.125
